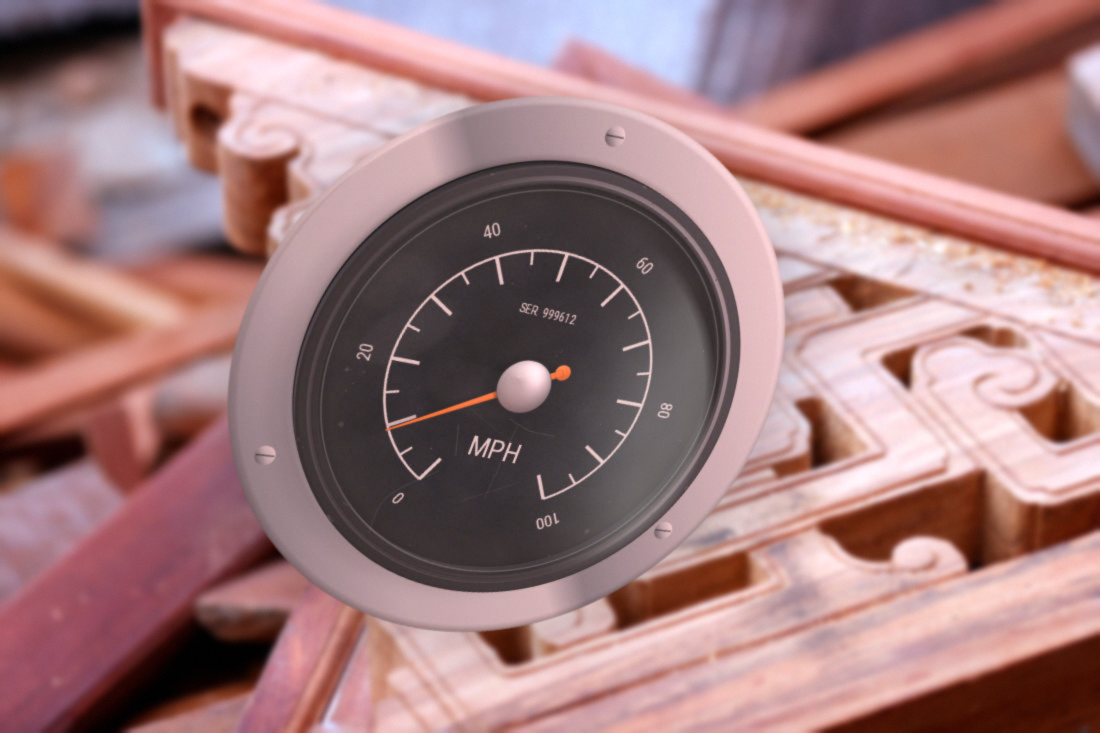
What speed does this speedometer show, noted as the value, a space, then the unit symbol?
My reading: 10 mph
